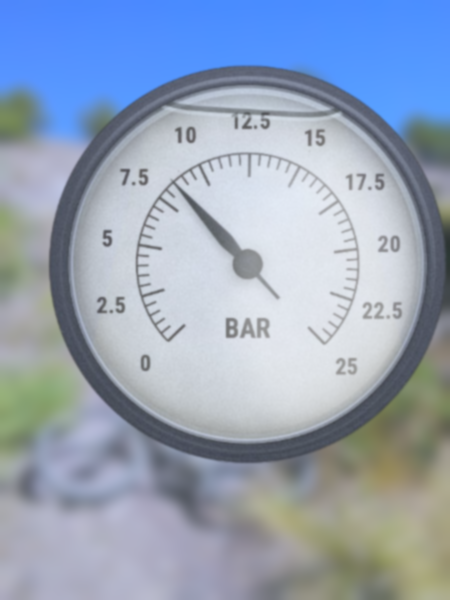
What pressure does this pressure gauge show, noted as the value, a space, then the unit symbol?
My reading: 8.5 bar
